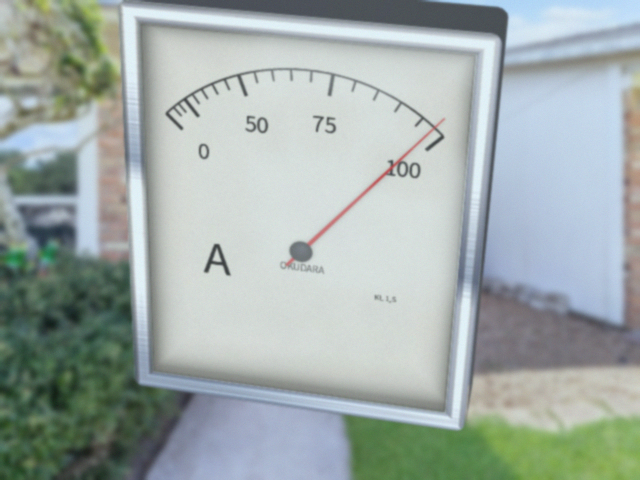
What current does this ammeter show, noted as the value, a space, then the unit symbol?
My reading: 97.5 A
